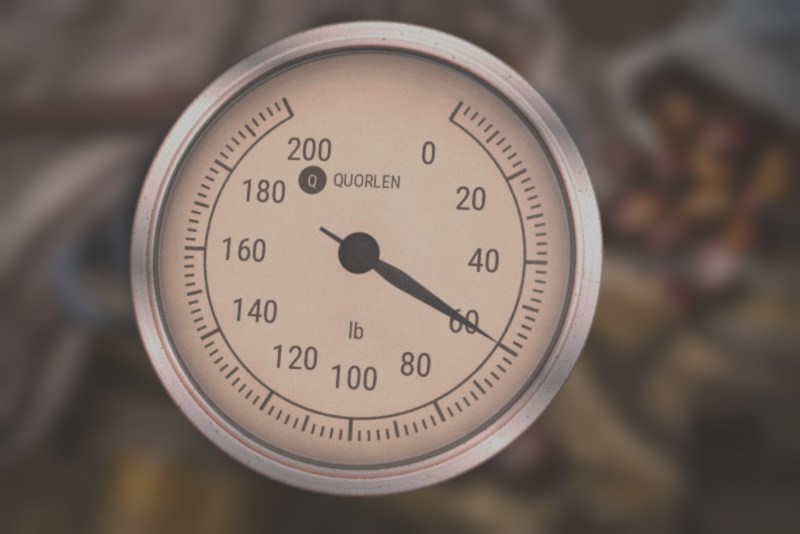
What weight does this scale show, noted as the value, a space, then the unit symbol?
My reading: 60 lb
